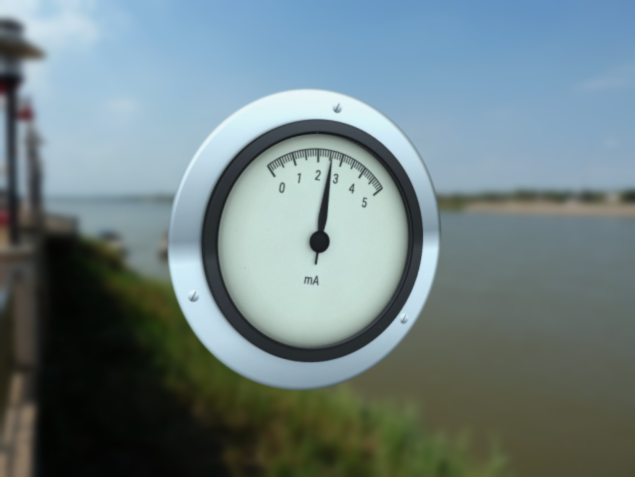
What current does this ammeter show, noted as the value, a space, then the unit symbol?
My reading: 2.5 mA
